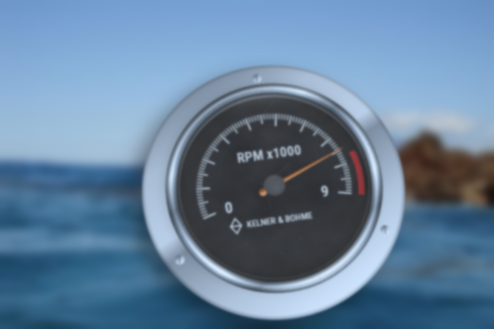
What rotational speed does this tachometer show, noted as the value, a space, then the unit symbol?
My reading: 7500 rpm
